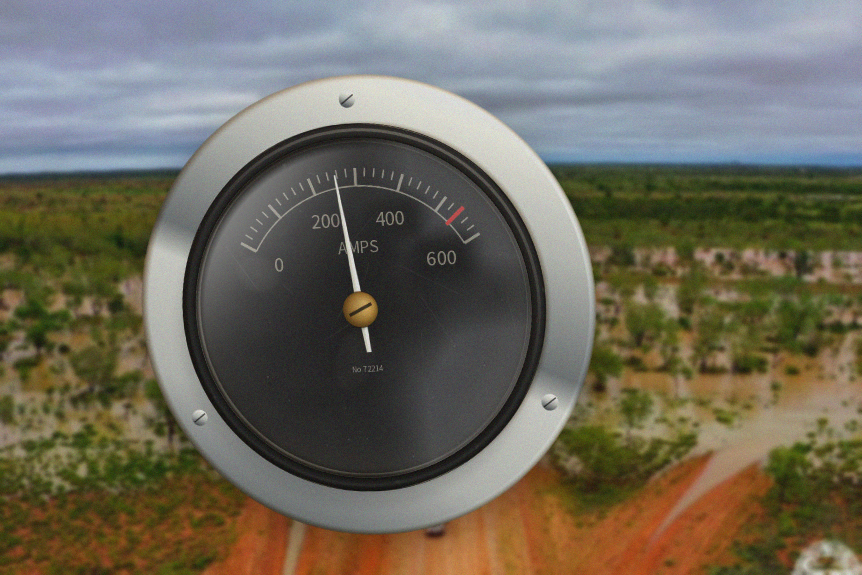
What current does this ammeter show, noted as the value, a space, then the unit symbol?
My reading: 260 A
